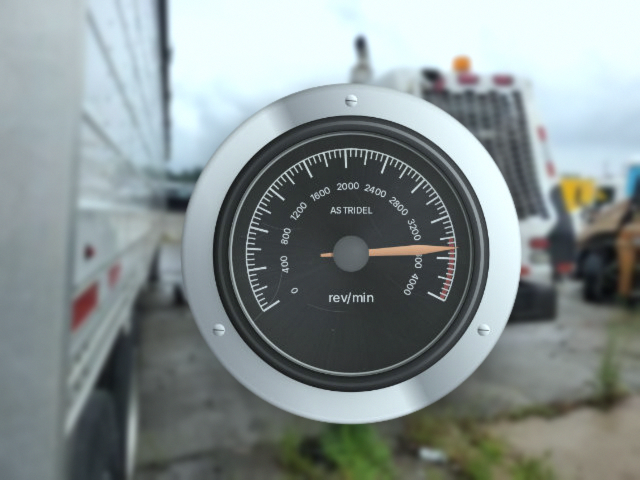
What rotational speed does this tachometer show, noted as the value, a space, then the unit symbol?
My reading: 3500 rpm
